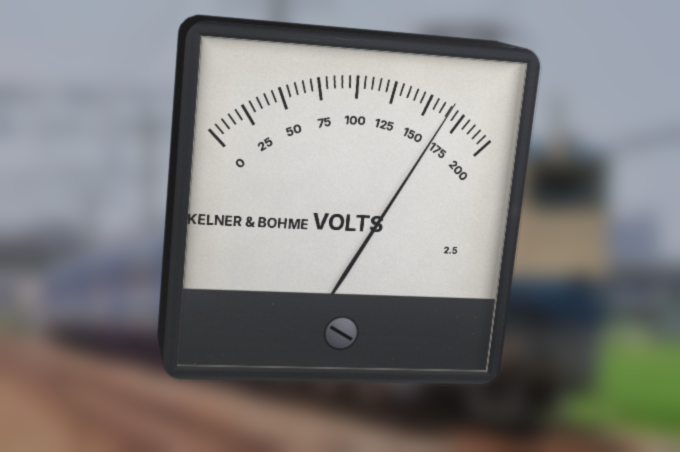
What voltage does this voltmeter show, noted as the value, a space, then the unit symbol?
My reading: 165 V
